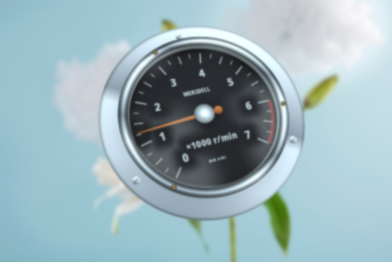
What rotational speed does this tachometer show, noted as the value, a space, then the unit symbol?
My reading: 1250 rpm
